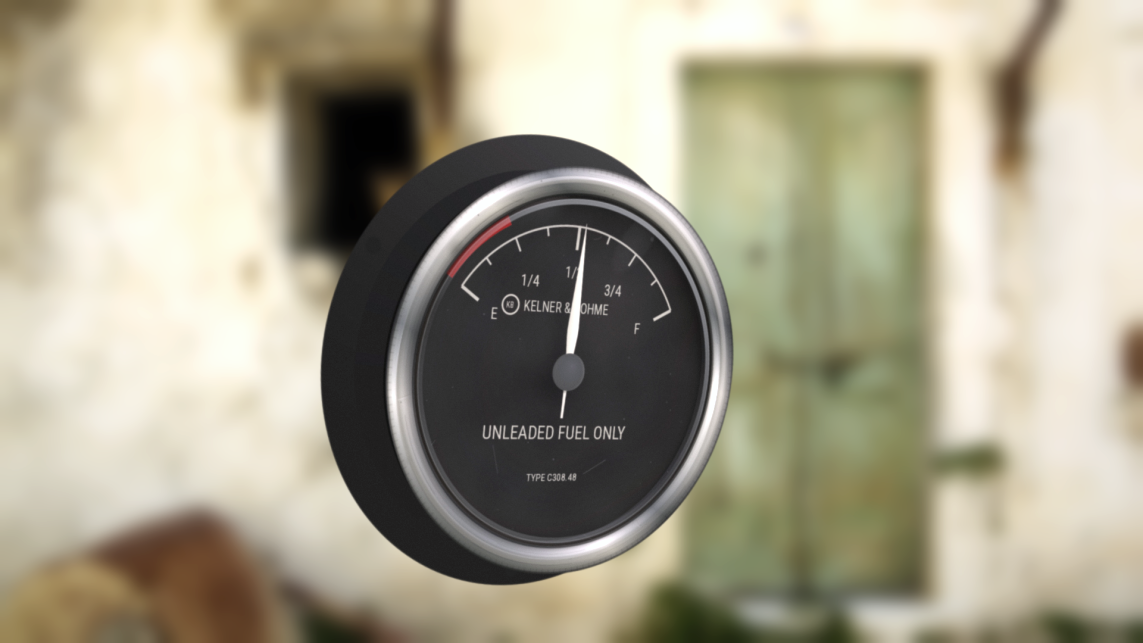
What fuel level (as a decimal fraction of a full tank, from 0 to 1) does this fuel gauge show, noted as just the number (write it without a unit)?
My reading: 0.5
